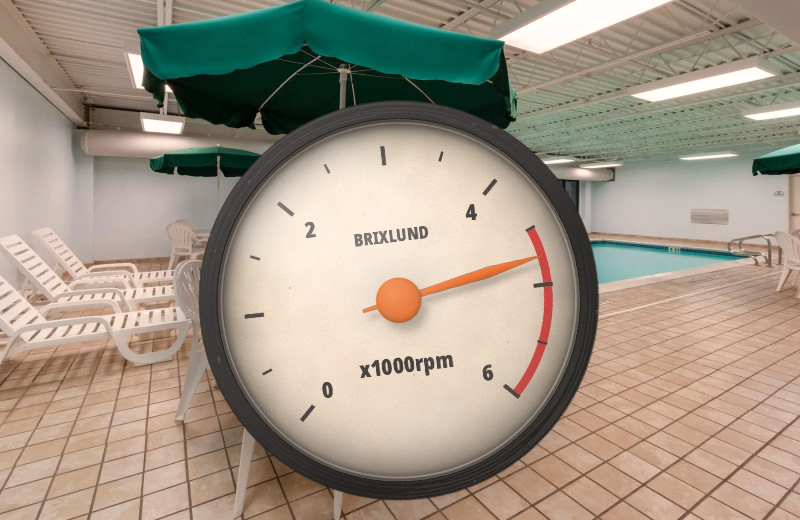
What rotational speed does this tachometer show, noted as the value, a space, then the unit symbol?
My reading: 4750 rpm
